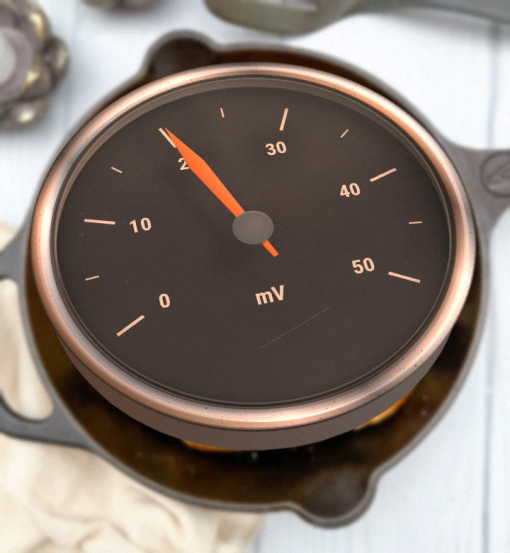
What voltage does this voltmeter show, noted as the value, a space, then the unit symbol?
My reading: 20 mV
